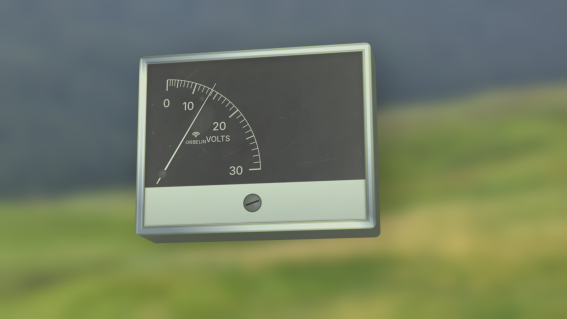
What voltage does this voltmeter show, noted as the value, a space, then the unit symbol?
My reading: 14 V
